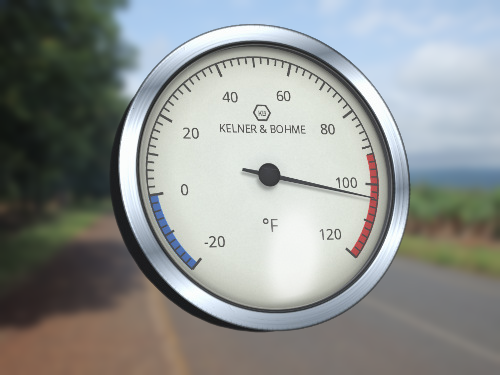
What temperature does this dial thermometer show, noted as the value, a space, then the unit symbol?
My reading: 104 °F
